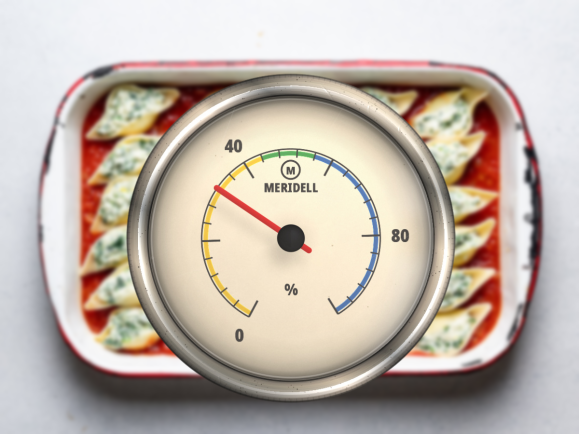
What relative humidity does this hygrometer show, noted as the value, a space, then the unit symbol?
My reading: 32 %
